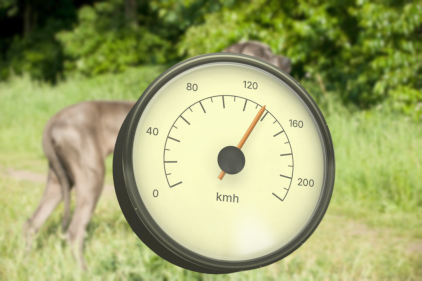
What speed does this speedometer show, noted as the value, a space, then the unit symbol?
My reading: 135 km/h
